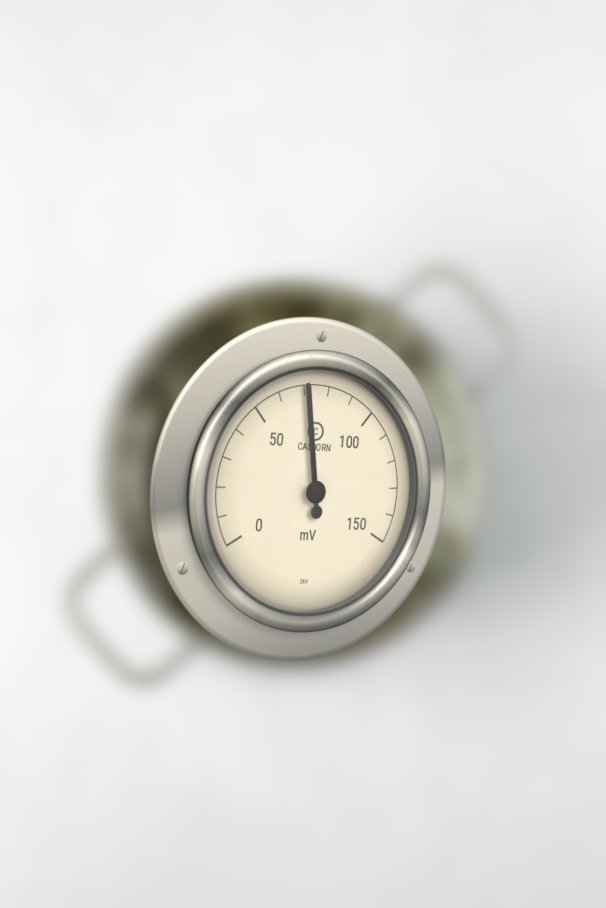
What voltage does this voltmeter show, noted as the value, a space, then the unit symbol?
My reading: 70 mV
